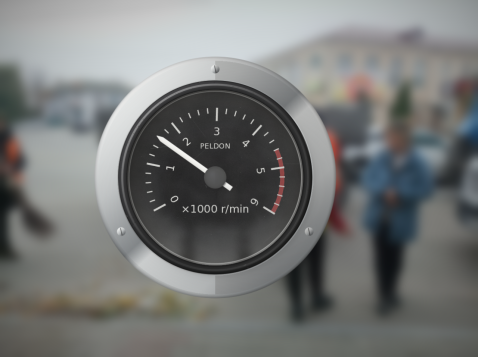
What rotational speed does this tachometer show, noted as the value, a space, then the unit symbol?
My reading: 1600 rpm
